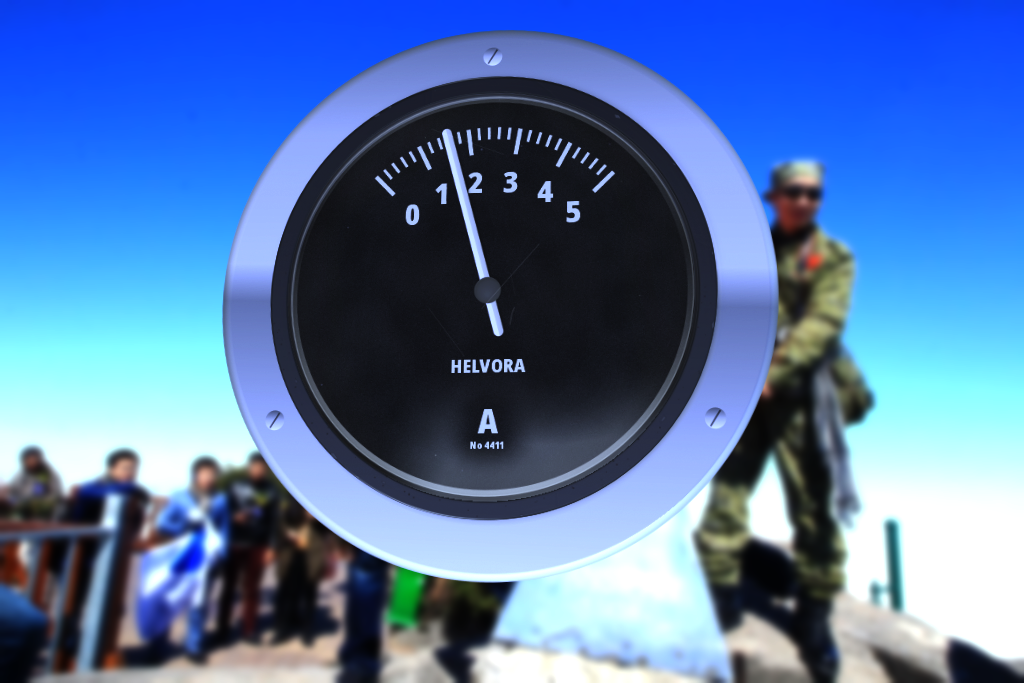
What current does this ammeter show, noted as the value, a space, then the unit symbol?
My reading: 1.6 A
